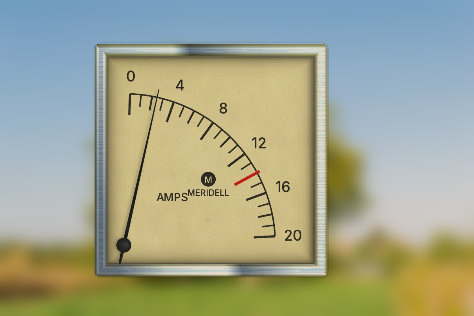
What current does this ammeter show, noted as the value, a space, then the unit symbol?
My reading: 2.5 A
